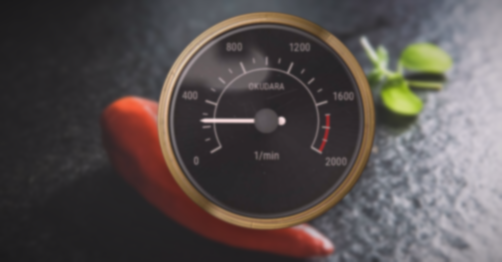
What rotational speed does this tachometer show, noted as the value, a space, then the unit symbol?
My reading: 250 rpm
